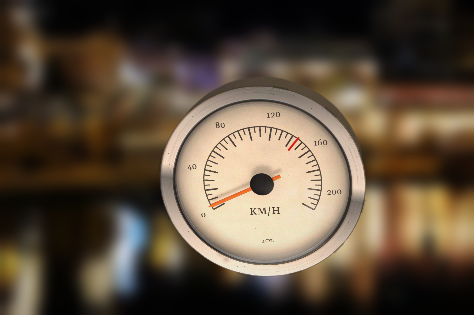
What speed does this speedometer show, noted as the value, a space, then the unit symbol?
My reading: 5 km/h
